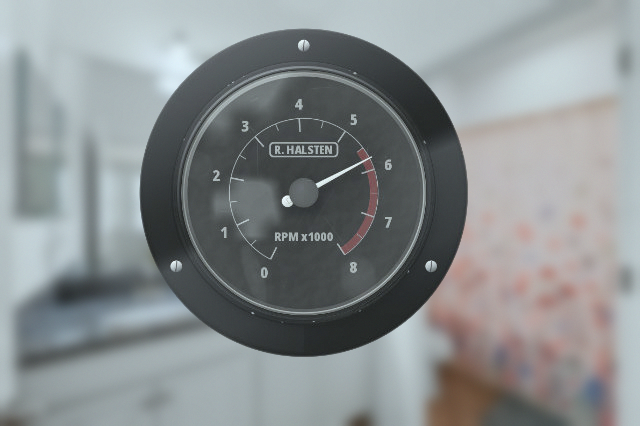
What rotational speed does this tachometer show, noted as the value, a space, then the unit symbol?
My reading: 5750 rpm
